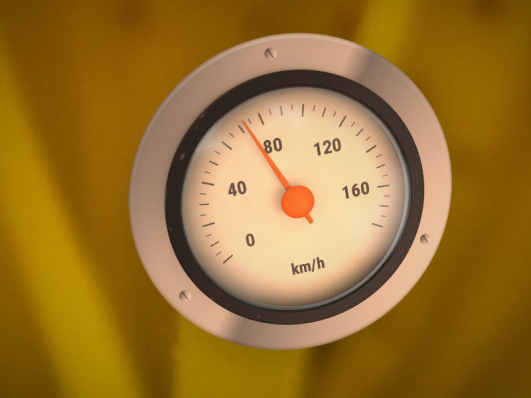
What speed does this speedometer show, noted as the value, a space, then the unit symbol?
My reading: 72.5 km/h
